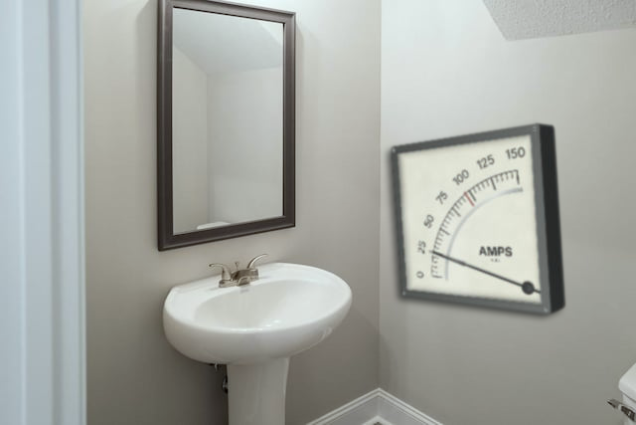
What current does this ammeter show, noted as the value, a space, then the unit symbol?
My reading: 25 A
